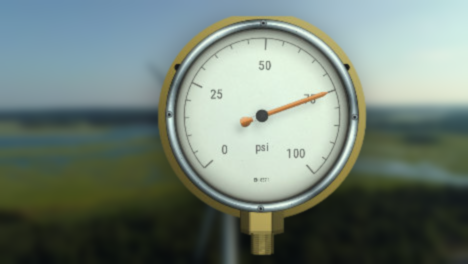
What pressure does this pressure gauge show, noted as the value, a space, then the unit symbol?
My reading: 75 psi
